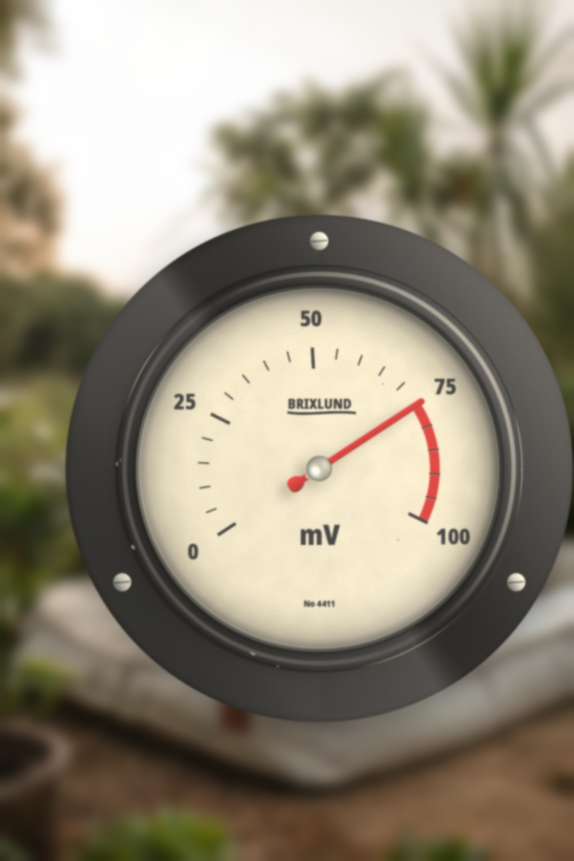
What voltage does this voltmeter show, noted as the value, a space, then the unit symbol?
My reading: 75 mV
